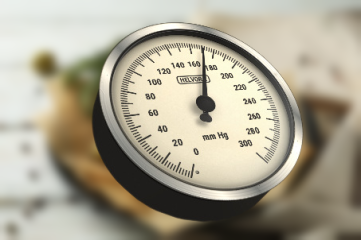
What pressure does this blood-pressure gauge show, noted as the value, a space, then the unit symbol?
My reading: 170 mmHg
